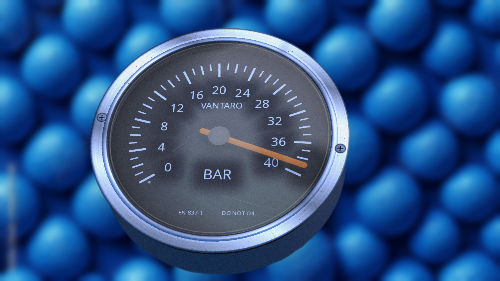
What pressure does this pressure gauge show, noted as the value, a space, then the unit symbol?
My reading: 39 bar
